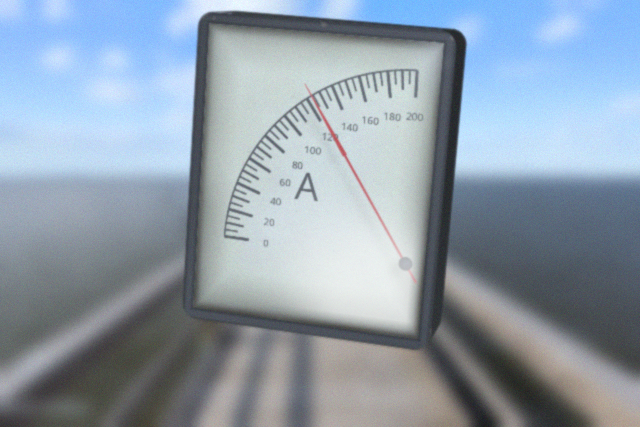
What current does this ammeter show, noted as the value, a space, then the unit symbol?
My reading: 125 A
